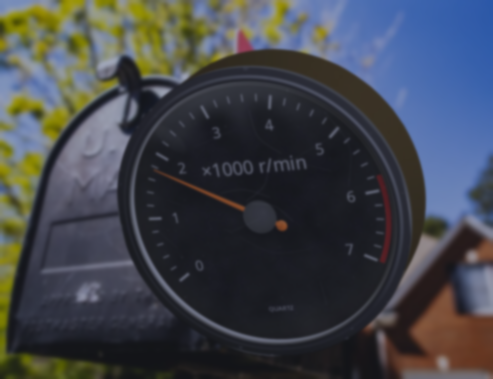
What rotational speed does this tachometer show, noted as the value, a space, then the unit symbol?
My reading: 1800 rpm
